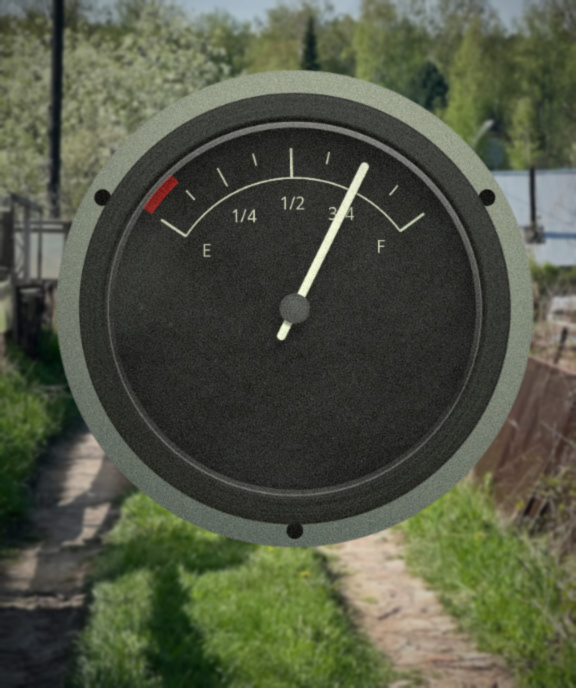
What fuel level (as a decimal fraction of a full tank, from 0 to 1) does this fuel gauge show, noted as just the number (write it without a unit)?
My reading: 0.75
